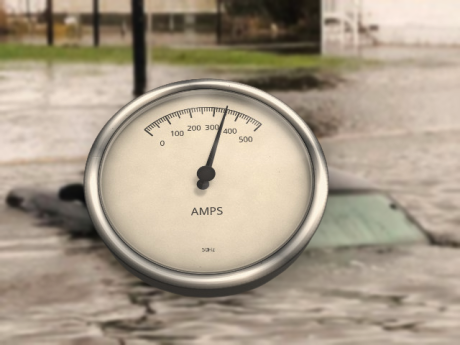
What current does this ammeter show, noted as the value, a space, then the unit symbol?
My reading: 350 A
